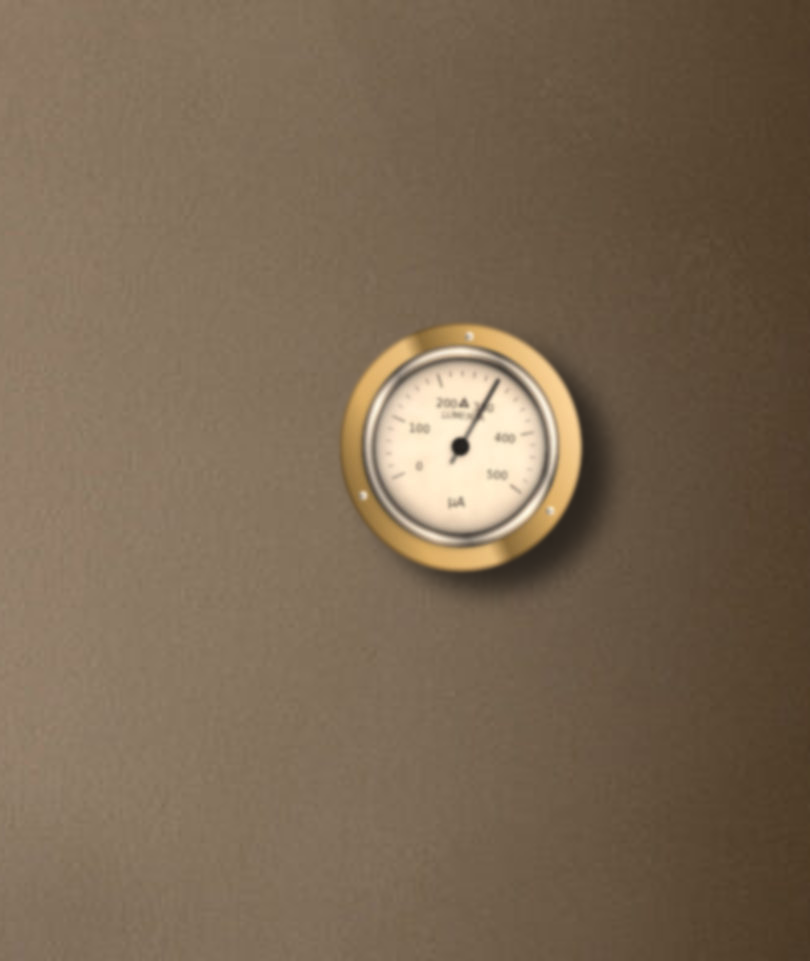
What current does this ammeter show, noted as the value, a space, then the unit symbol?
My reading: 300 µA
